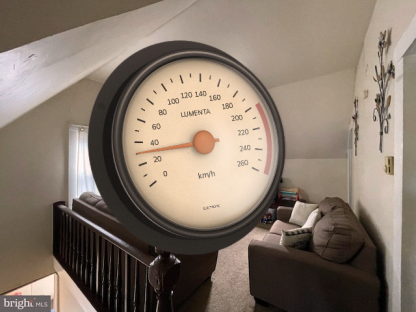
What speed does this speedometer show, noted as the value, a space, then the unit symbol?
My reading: 30 km/h
